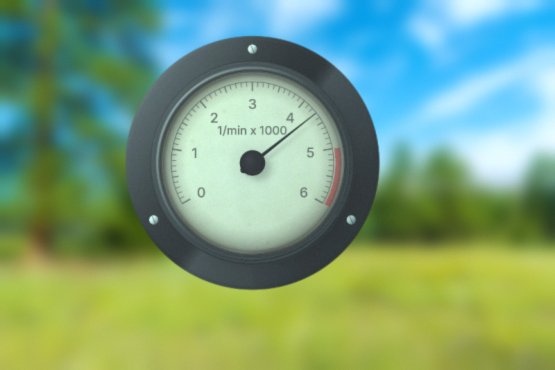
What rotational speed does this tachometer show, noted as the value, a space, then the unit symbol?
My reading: 4300 rpm
